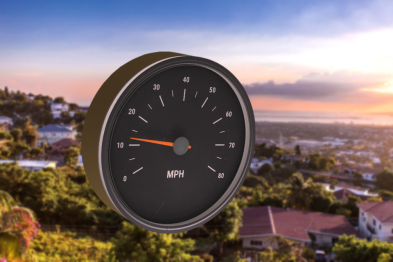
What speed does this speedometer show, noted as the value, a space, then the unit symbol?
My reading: 12.5 mph
